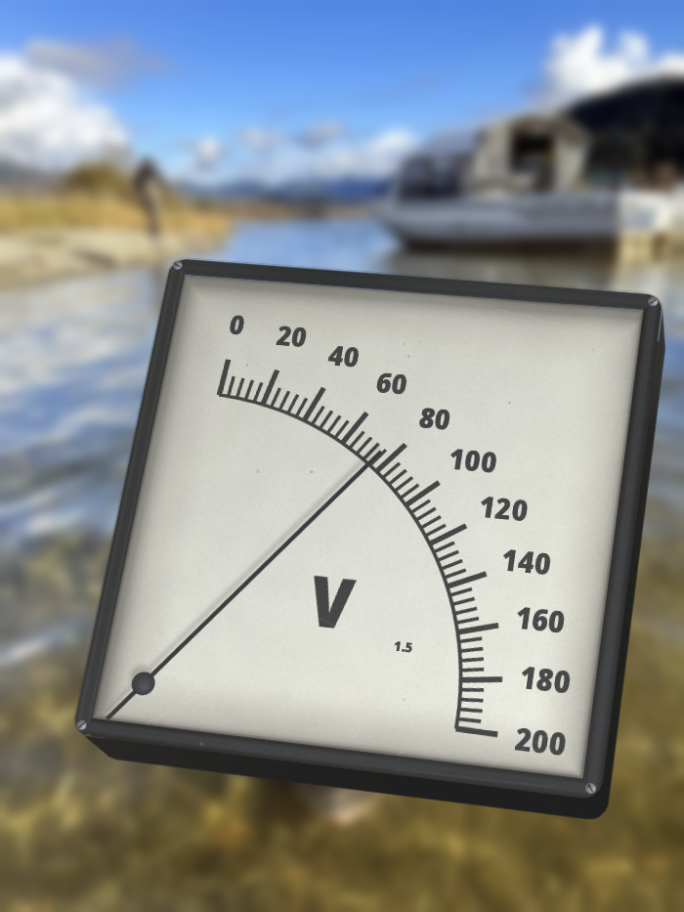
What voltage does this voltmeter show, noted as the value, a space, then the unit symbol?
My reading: 76 V
